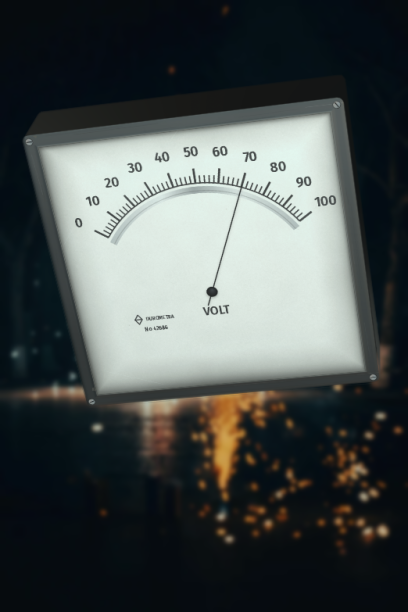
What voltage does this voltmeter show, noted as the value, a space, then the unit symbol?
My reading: 70 V
